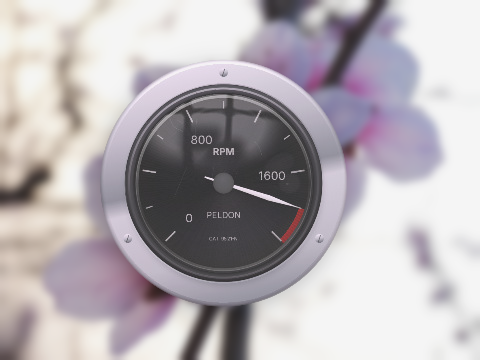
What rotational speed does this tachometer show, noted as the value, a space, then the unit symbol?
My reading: 1800 rpm
